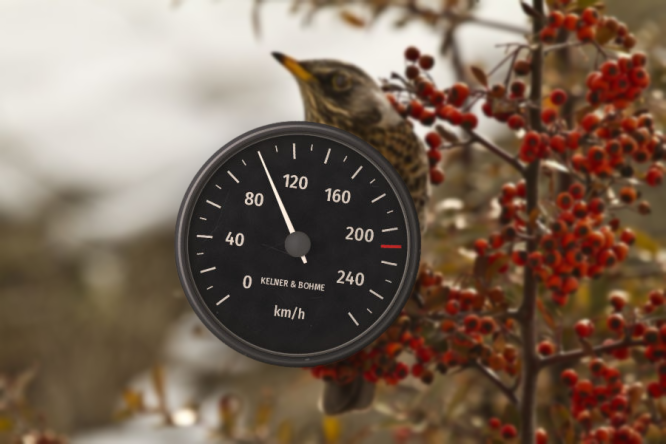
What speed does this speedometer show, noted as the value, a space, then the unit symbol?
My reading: 100 km/h
